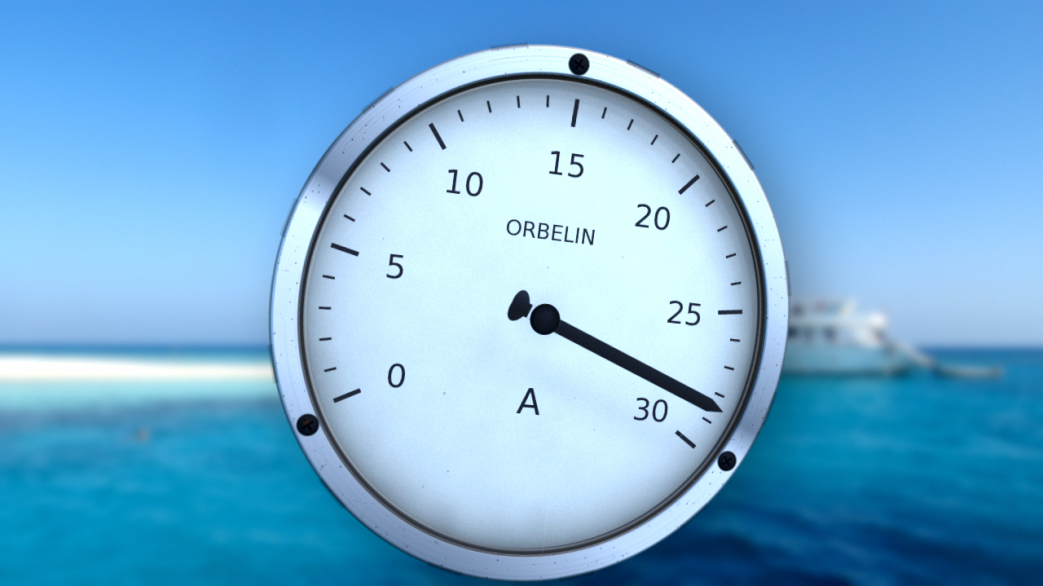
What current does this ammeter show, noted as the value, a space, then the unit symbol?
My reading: 28.5 A
